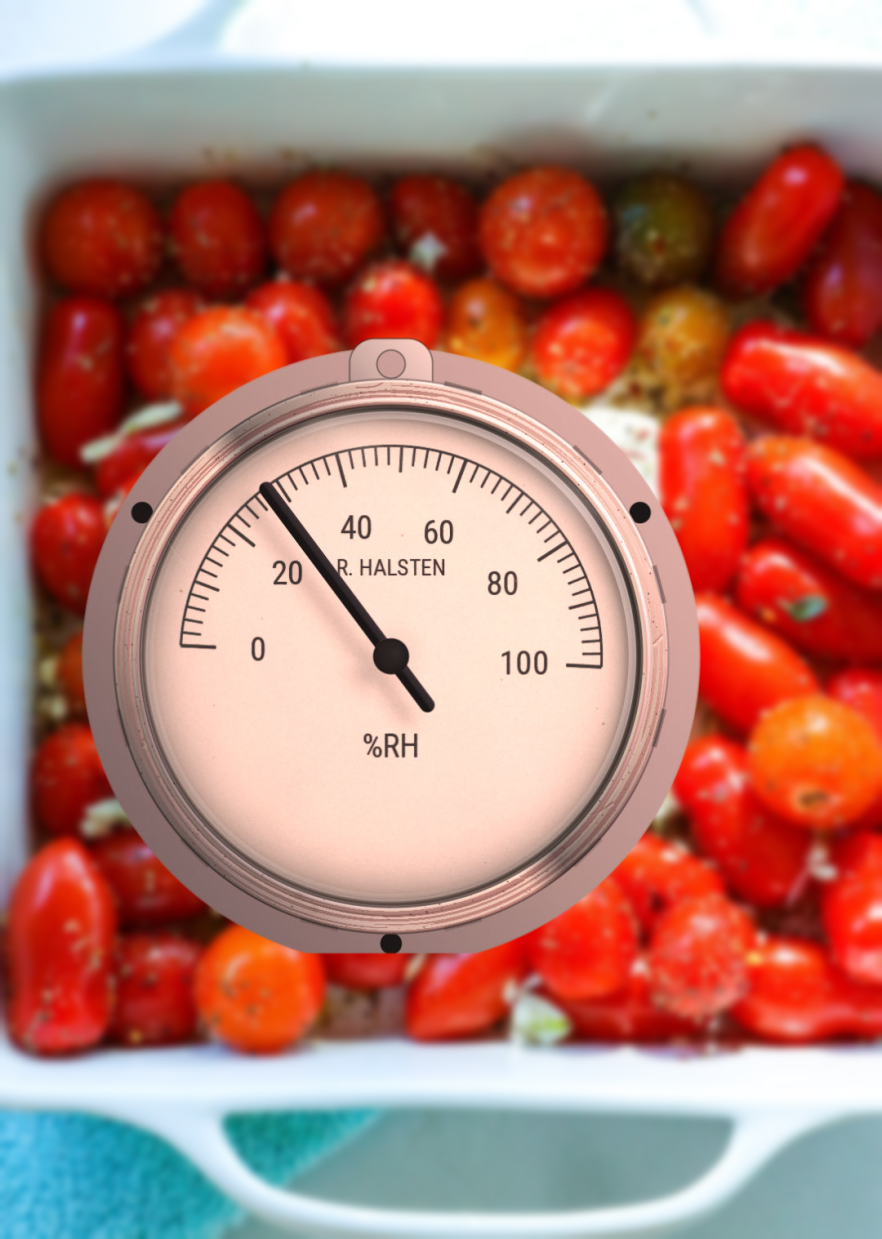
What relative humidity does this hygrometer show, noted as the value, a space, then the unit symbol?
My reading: 28 %
